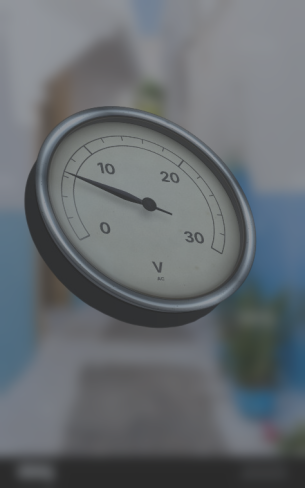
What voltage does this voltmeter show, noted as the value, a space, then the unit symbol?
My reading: 6 V
